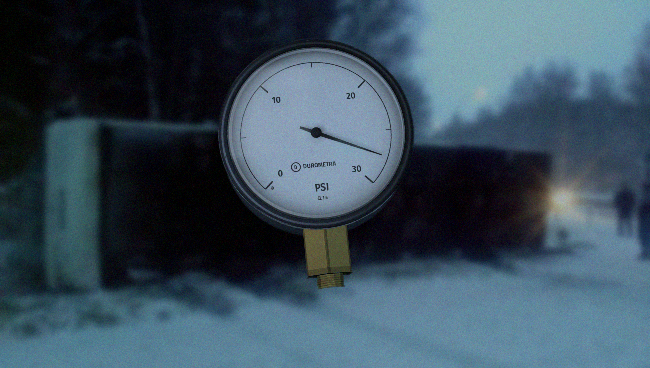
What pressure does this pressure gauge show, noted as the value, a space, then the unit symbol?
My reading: 27.5 psi
